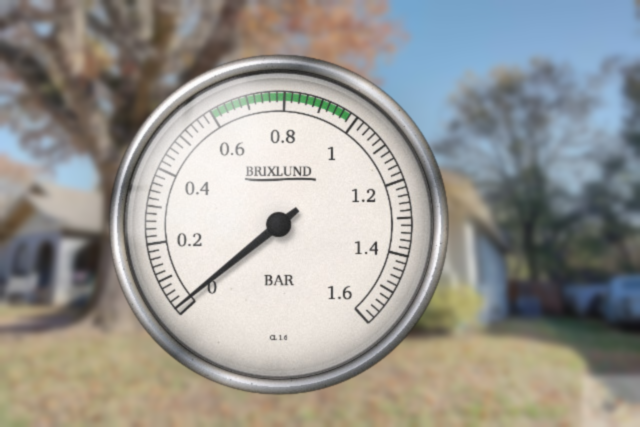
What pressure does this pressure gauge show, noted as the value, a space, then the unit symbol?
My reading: 0.02 bar
